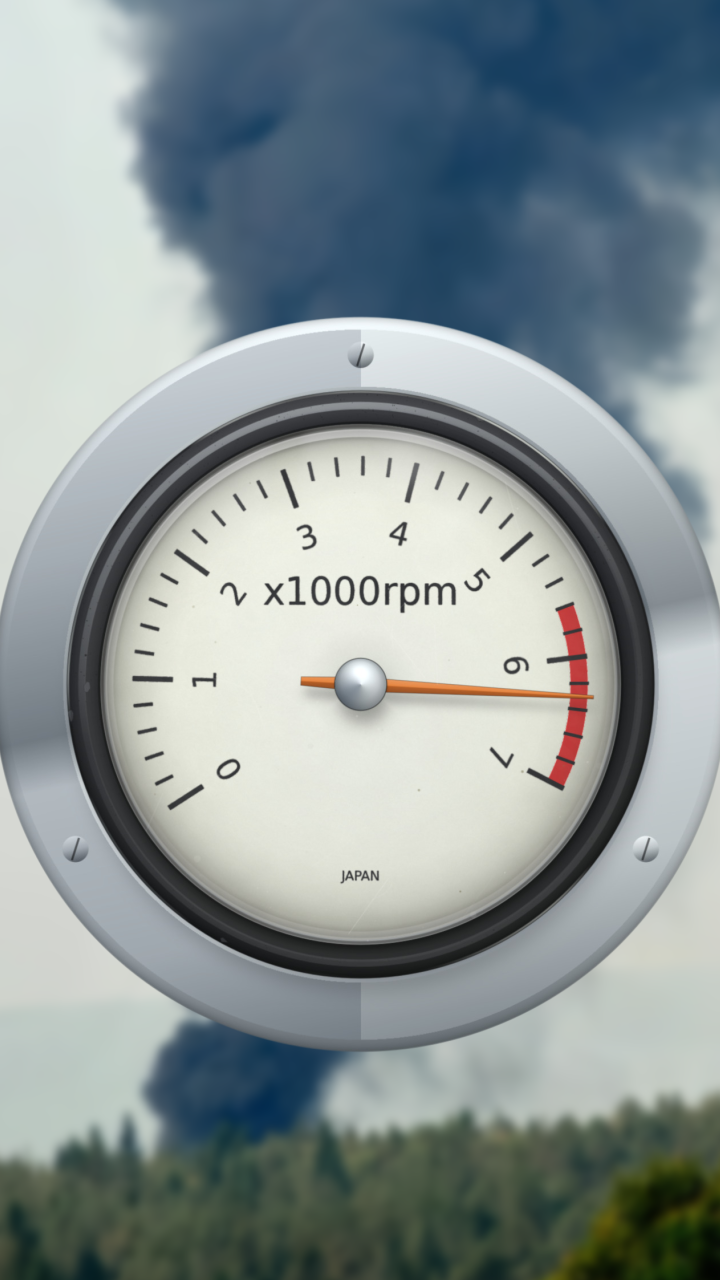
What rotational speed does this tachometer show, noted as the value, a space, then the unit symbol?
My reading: 6300 rpm
